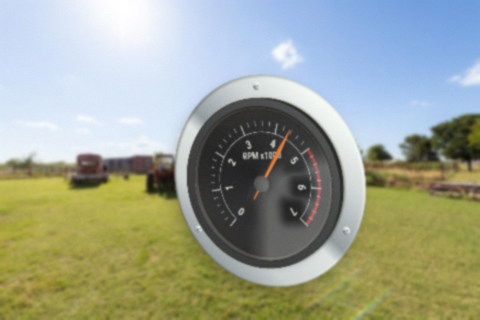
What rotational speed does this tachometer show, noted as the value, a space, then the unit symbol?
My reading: 4400 rpm
